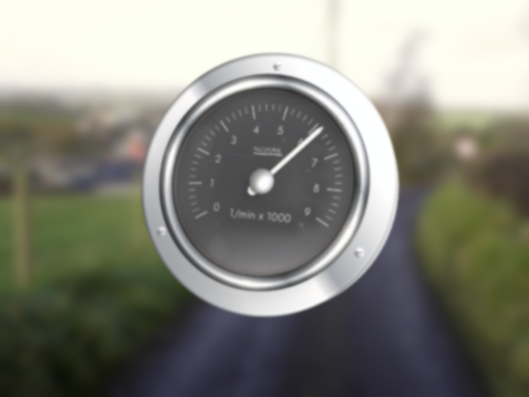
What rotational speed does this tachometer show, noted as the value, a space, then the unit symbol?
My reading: 6200 rpm
